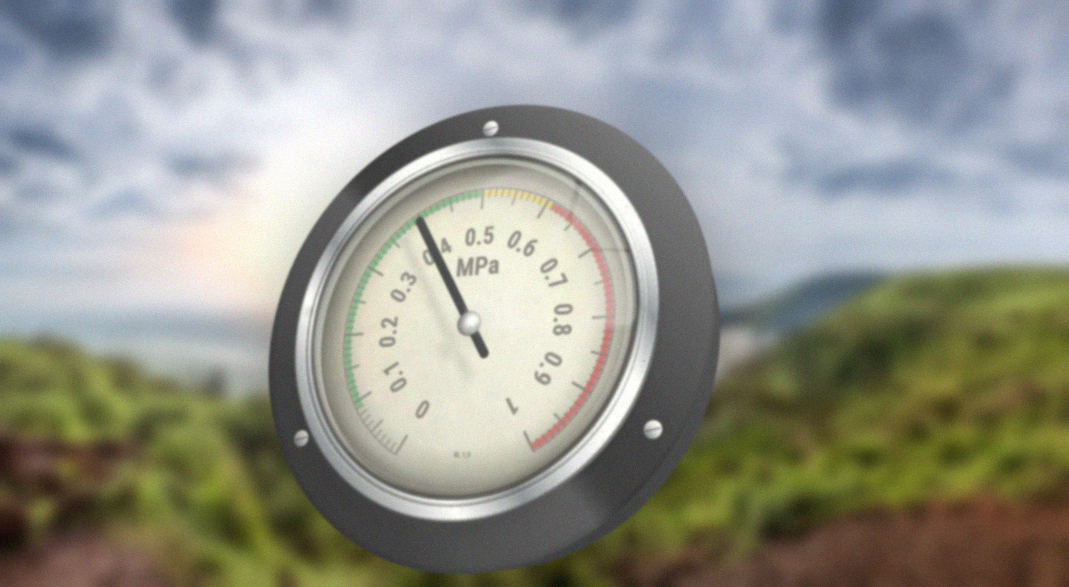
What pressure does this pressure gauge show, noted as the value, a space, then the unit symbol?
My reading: 0.4 MPa
